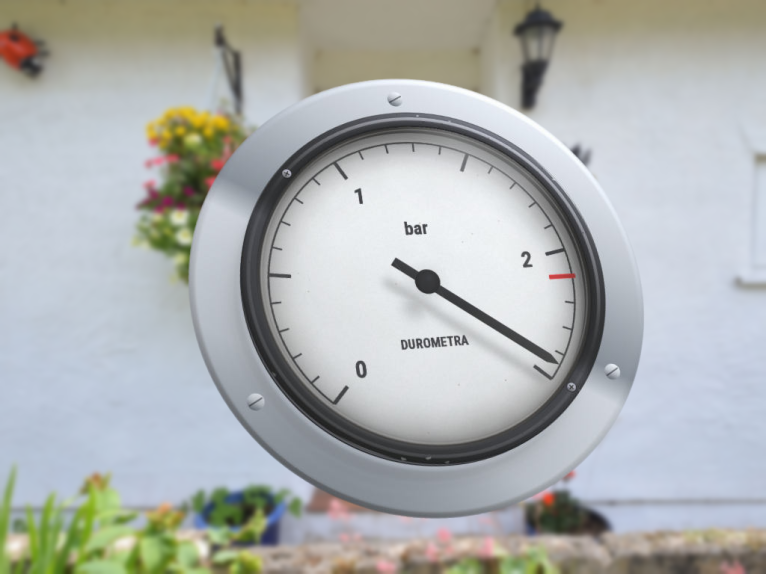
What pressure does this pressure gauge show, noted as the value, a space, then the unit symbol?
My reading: 2.45 bar
